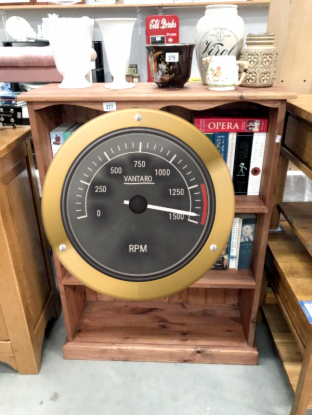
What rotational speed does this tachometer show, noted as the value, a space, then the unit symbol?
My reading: 1450 rpm
